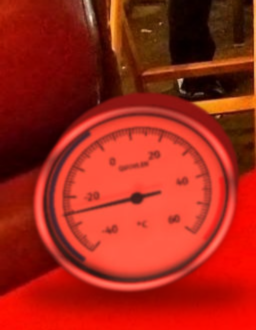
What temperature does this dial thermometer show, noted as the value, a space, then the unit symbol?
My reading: -25 °C
